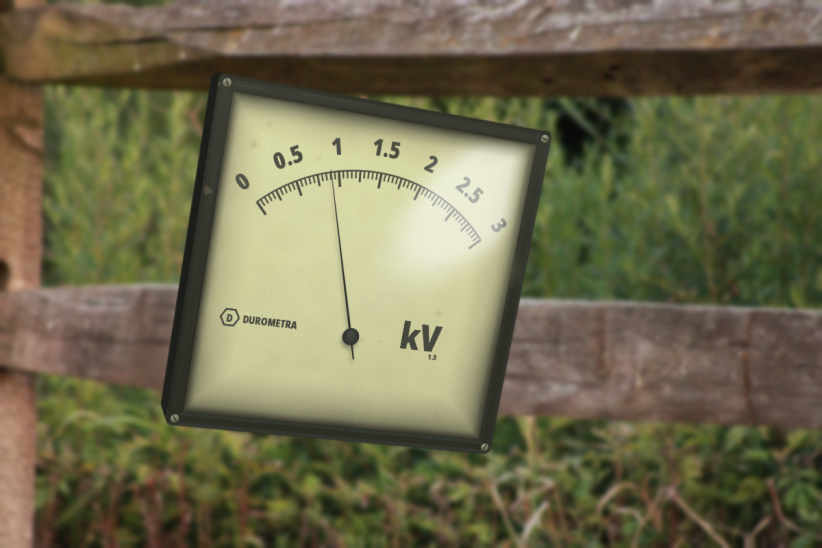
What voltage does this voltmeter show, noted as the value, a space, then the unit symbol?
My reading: 0.9 kV
